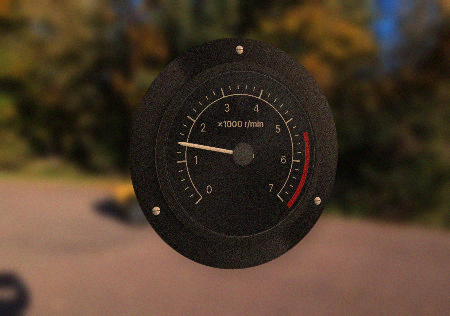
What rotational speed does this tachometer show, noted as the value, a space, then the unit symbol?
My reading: 1400 rpm
